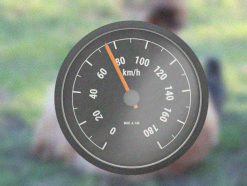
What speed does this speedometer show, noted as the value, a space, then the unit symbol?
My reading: 75 km/h
